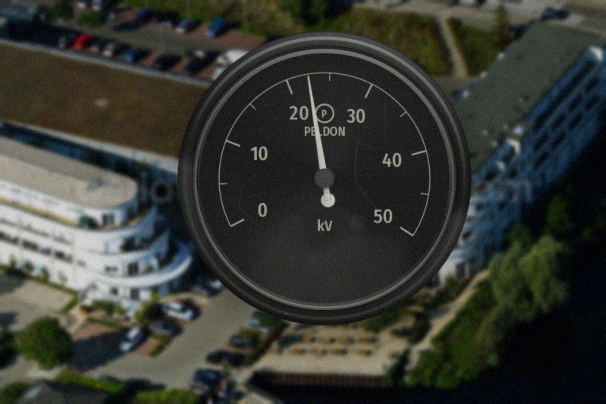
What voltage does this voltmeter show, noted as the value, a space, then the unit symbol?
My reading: 22.5 kV
